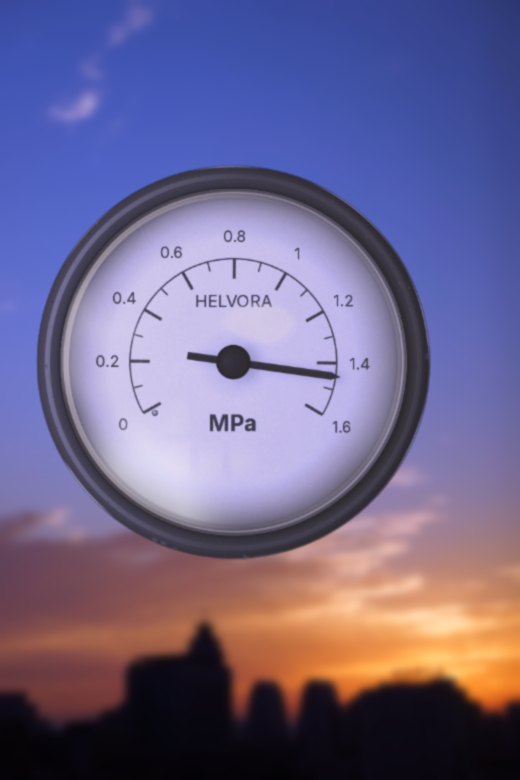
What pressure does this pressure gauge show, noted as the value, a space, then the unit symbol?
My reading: 1.45 MPa
